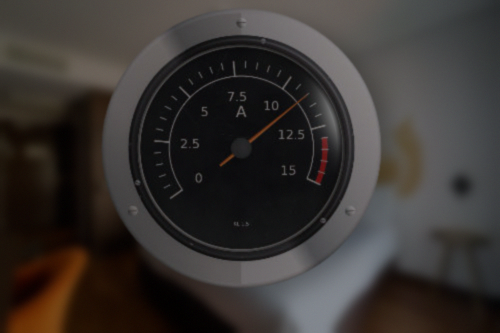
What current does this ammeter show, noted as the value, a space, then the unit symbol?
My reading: 11 A
